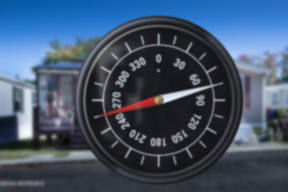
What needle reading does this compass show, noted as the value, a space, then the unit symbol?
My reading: 255 °
